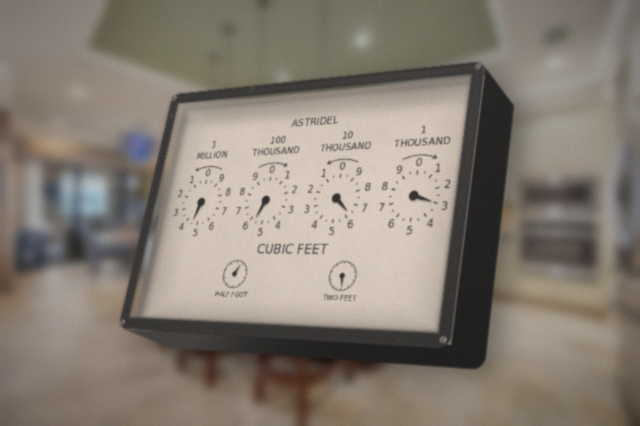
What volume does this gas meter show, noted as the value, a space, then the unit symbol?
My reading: 456300 ft³
